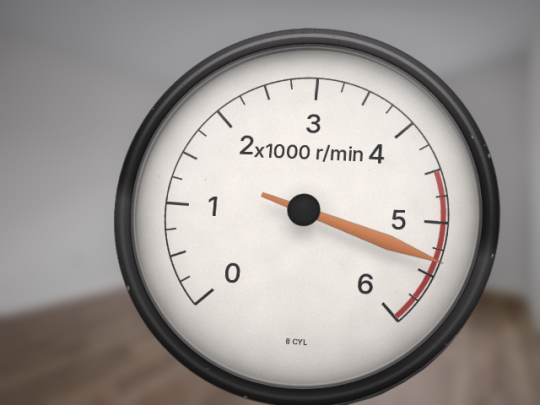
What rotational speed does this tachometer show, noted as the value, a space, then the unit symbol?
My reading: 5375 rpm
